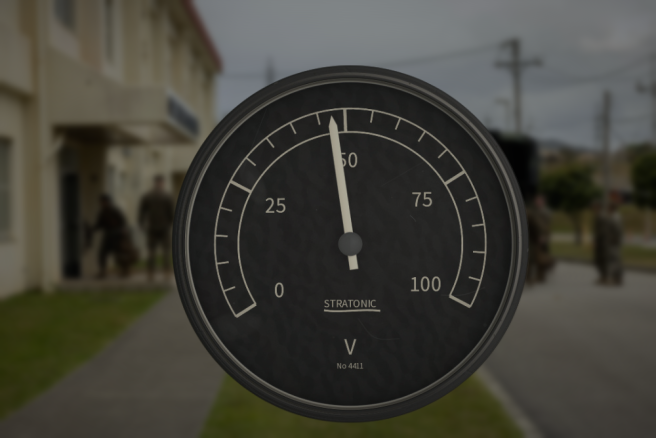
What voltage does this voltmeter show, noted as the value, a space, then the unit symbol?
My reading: 47.5 V
